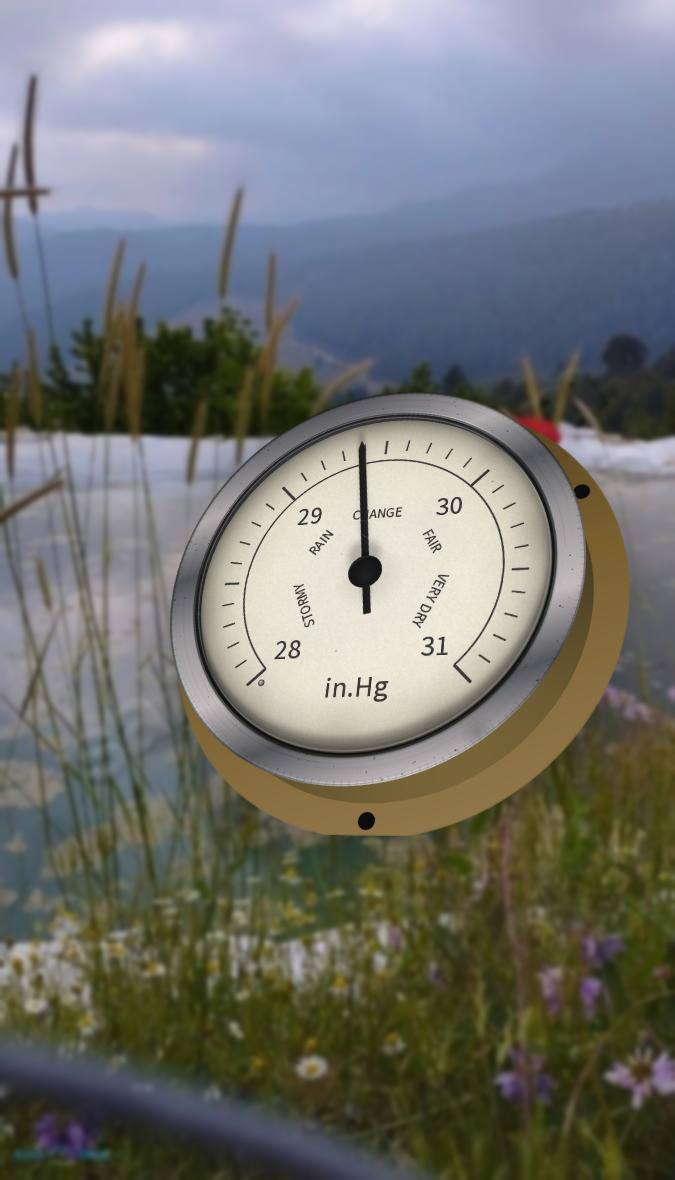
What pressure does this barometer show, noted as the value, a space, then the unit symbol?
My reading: 29.4 inHg
